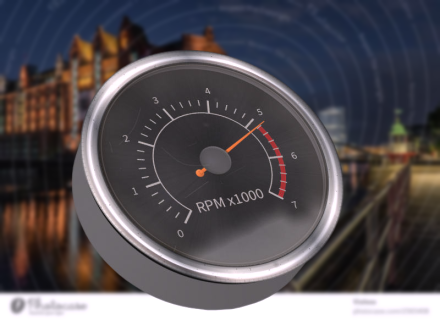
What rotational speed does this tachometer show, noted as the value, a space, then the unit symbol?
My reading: 5200 rpm
